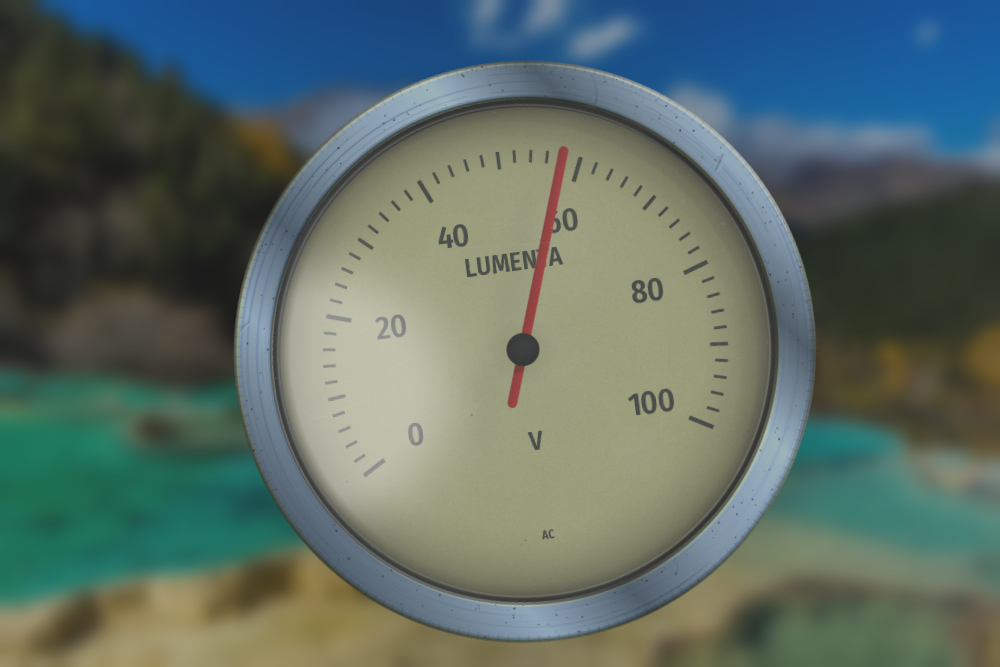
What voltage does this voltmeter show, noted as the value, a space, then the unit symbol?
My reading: 58 V
